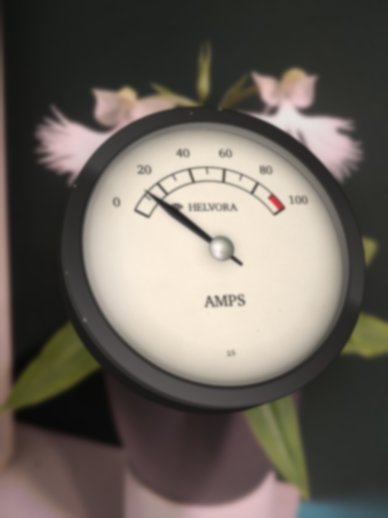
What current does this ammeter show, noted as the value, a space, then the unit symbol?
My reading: 10 A
